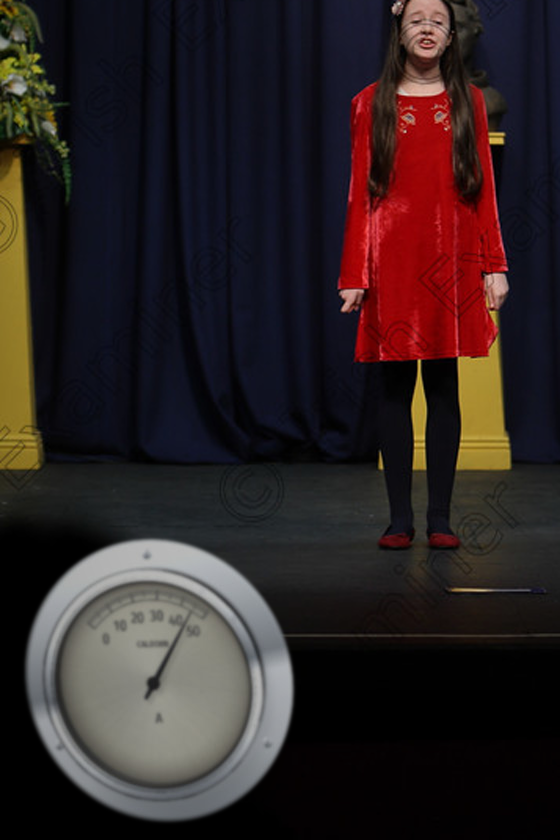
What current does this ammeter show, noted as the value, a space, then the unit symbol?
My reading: 45 A
